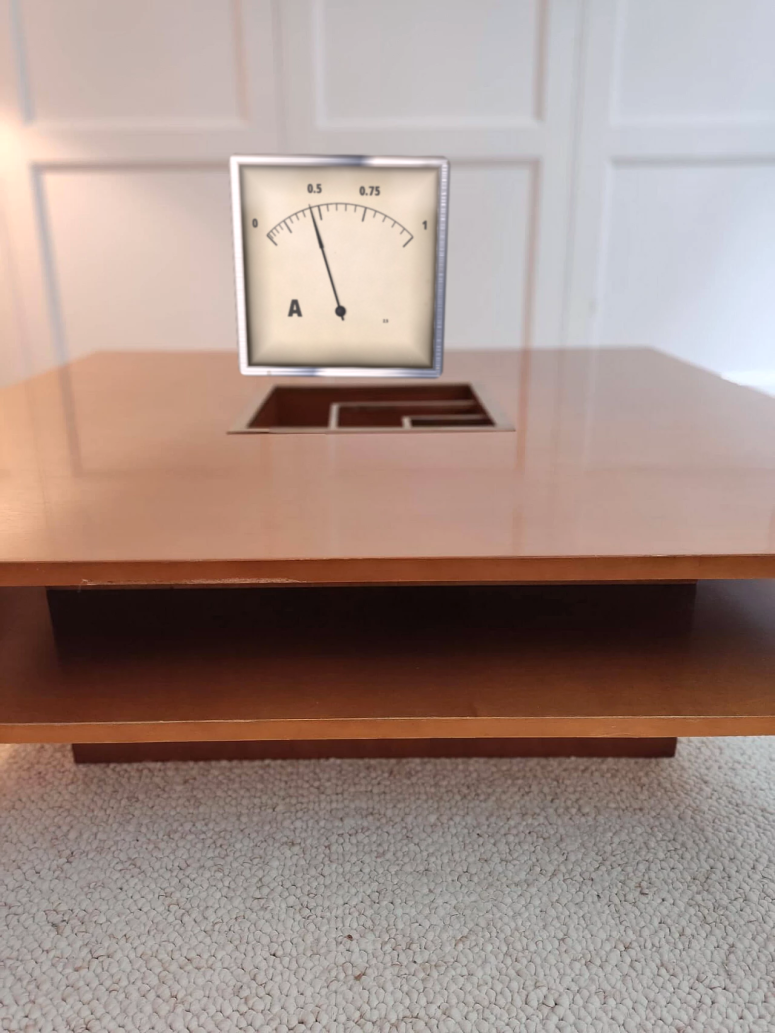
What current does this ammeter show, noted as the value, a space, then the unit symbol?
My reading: 0.45 A
